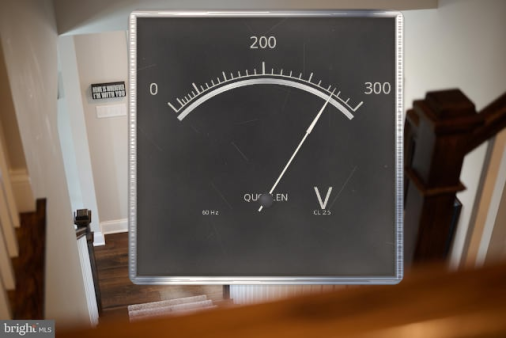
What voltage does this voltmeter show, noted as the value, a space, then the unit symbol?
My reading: 275 V
